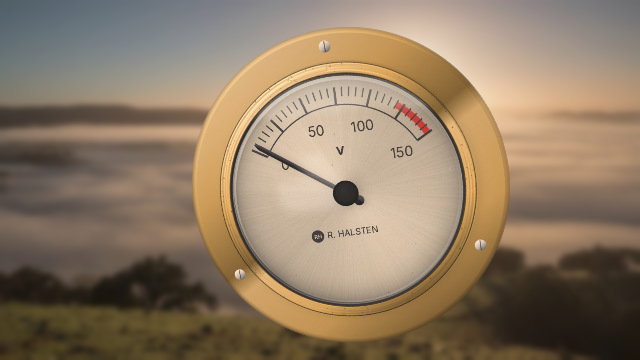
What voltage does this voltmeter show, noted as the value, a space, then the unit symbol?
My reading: 5 V
